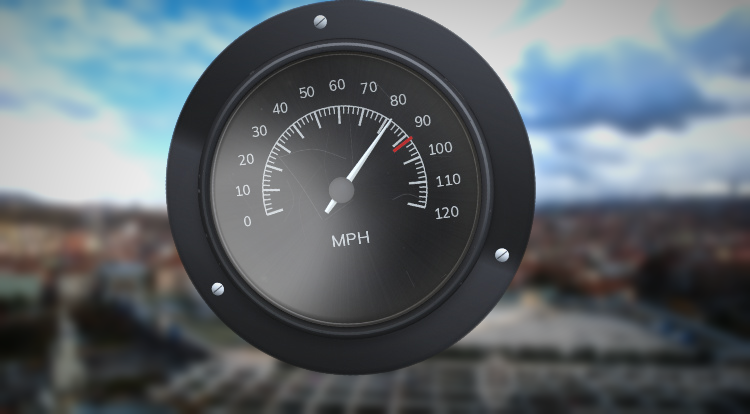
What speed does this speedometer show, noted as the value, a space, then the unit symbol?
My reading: 82 mph
